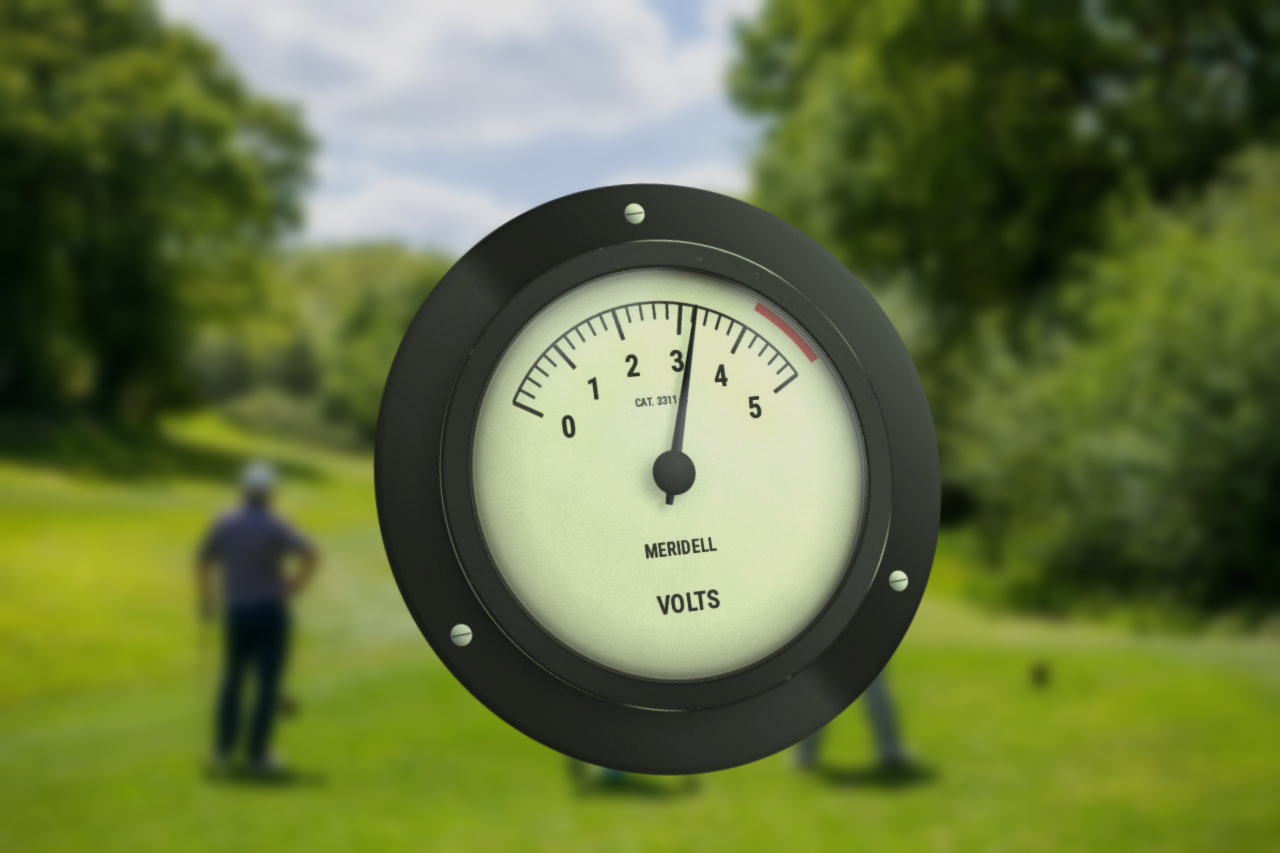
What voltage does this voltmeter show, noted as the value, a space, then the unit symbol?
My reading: 3.2 V
